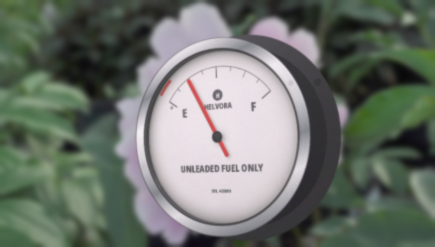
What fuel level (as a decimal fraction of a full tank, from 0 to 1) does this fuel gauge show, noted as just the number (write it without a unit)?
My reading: 0.25
